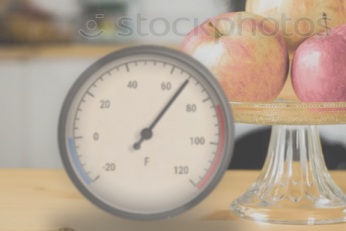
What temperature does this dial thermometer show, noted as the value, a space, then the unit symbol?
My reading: 68 °F
